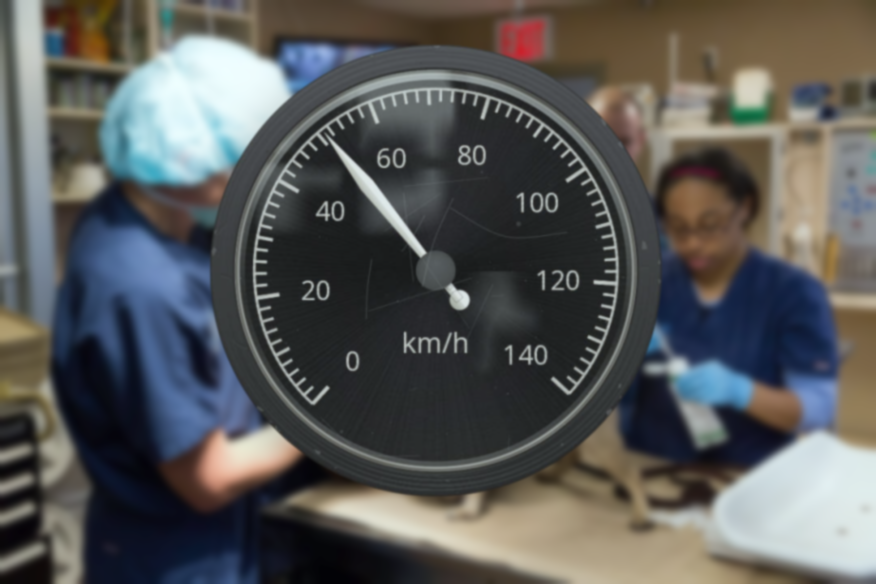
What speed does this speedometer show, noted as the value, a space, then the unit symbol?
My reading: 51 km/h
